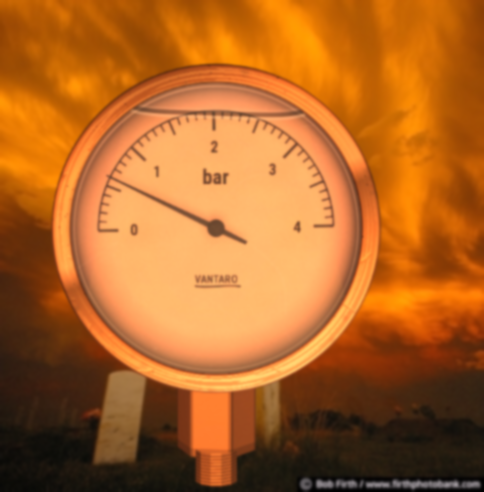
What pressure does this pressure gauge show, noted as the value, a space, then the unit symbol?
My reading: 0.6 bar
